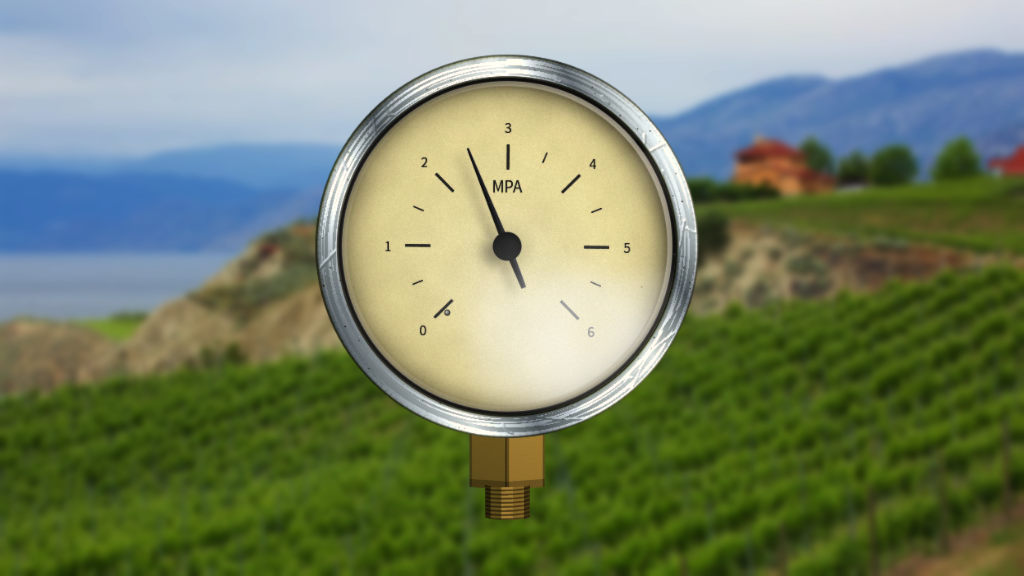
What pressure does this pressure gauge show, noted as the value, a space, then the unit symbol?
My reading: 2.5 MPa
